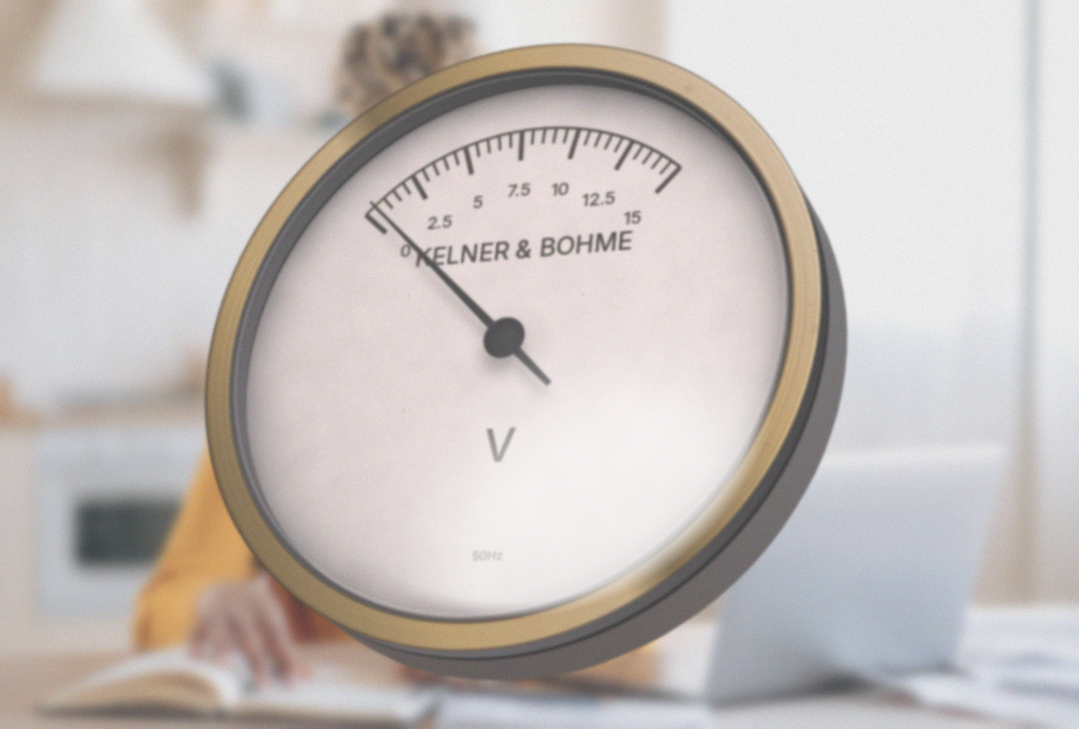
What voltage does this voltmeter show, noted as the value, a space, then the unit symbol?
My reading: 0.5 V
